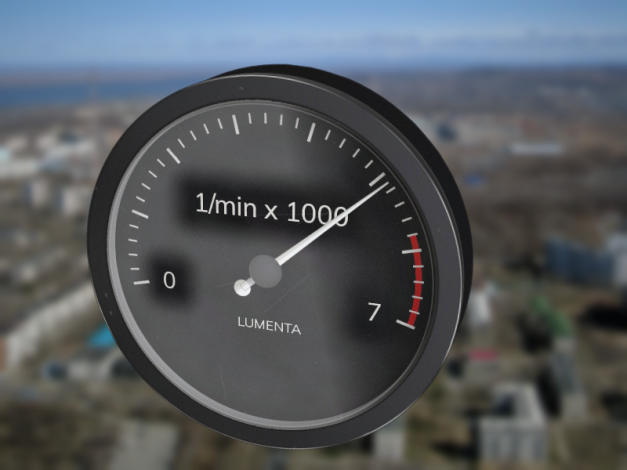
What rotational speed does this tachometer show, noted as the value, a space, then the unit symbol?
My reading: 5100 rpm
